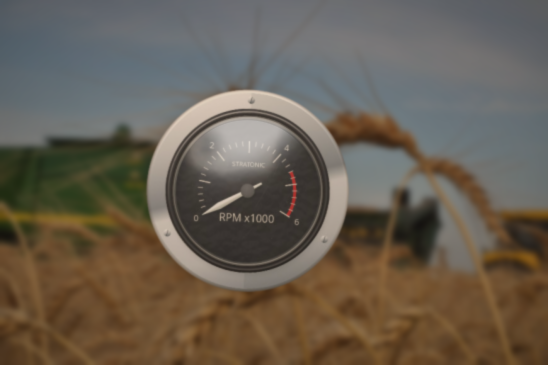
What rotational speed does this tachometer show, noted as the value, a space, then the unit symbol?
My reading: 0 rpm
